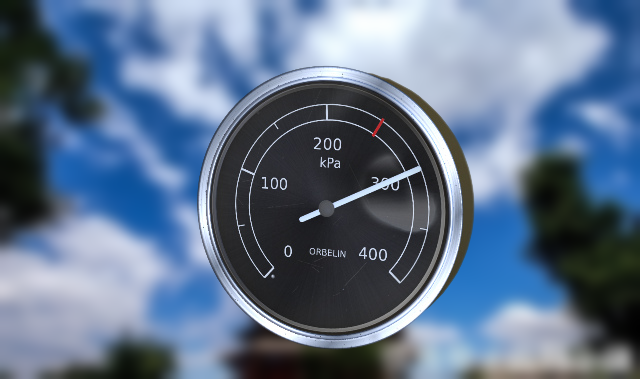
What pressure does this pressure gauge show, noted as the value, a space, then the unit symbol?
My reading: 300 kPa
